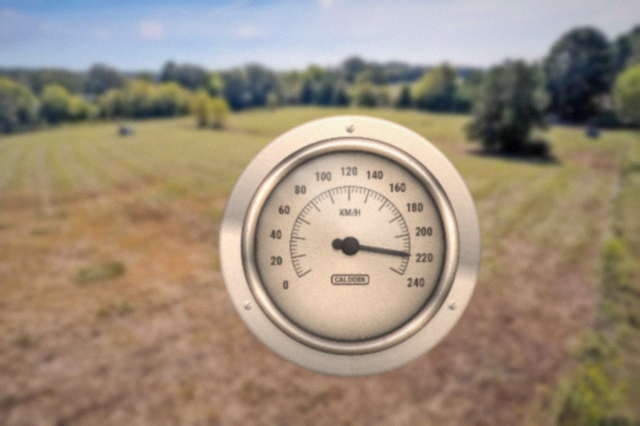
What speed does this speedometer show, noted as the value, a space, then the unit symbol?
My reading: 220 km/h
